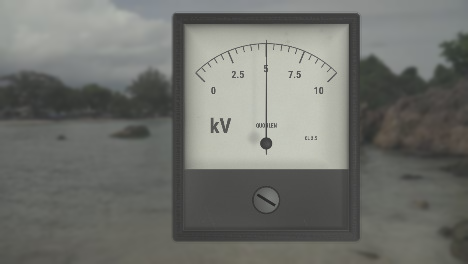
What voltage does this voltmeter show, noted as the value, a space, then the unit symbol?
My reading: 5 kV
